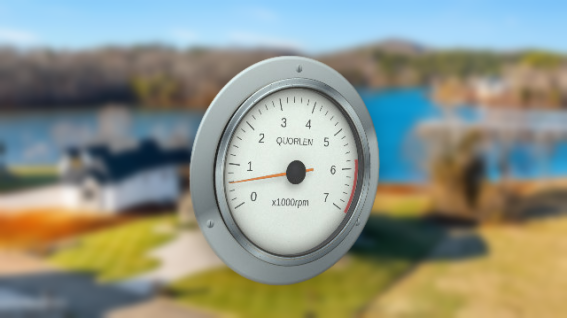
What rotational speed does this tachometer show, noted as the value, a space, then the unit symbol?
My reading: 600 rpm
